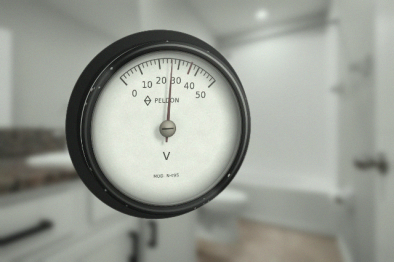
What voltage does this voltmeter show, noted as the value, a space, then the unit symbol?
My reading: 26 V
